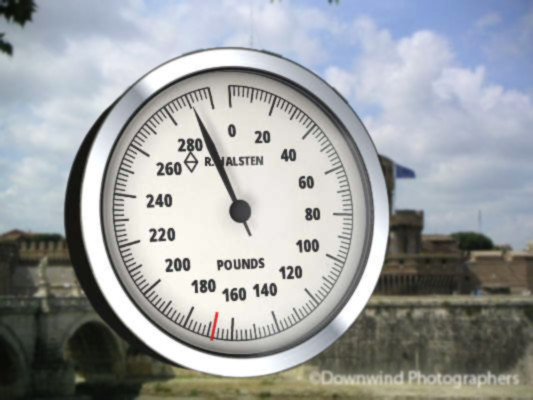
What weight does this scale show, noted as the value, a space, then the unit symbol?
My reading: 290 lb
